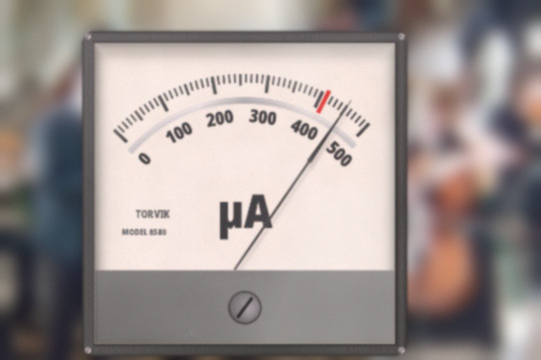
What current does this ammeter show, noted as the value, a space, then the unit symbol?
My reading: 450 µA
